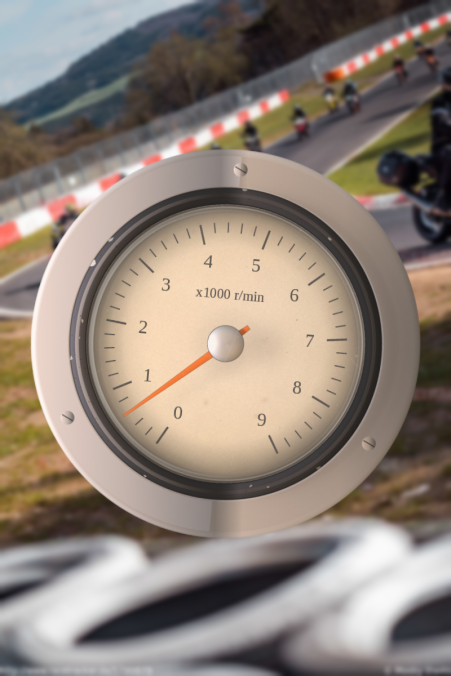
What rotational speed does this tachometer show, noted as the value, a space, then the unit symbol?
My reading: 600 rpm
